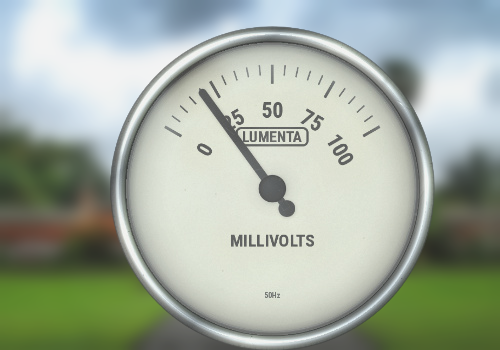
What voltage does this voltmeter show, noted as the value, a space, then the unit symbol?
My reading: 20 mV
